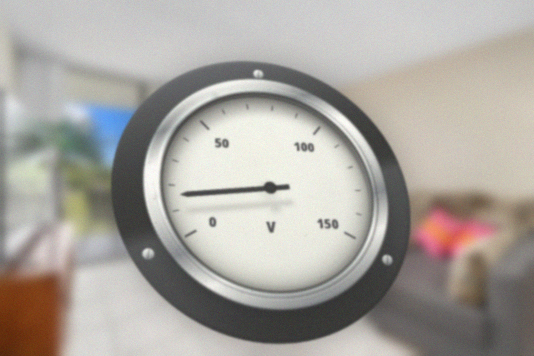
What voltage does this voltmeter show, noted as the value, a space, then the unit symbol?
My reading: 15 V
